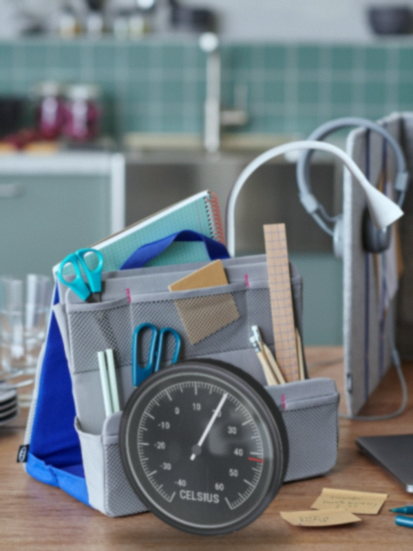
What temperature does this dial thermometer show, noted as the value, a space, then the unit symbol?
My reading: 20 °C
